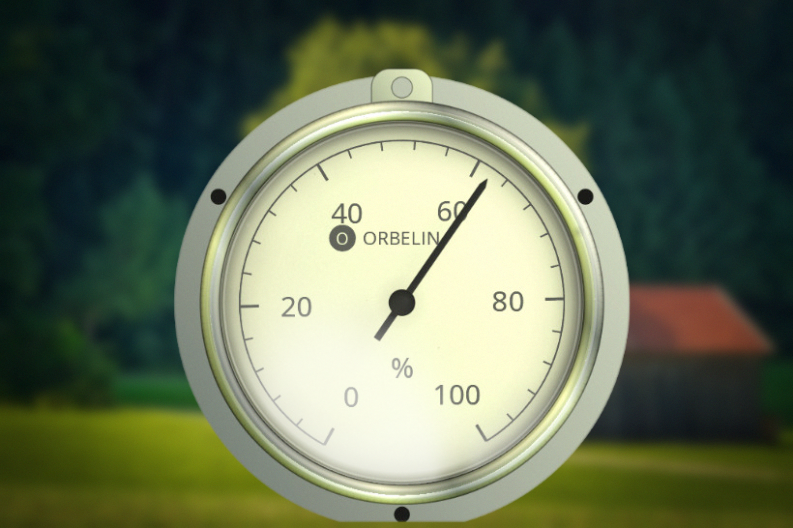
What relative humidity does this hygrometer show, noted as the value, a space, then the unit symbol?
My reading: 62 %
